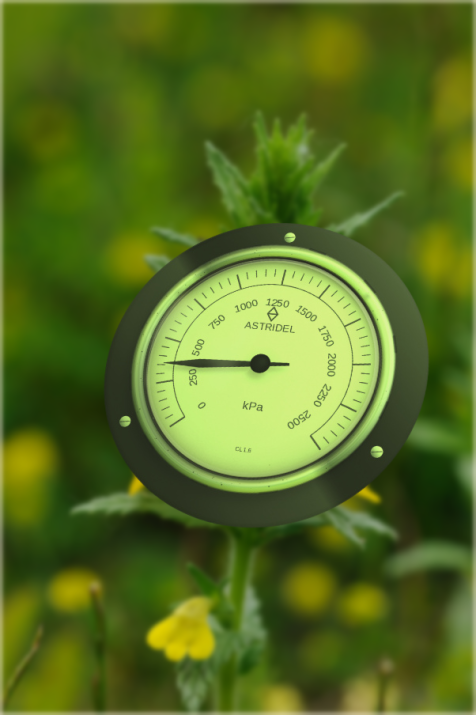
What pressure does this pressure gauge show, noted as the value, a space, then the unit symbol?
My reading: 350 kPa
